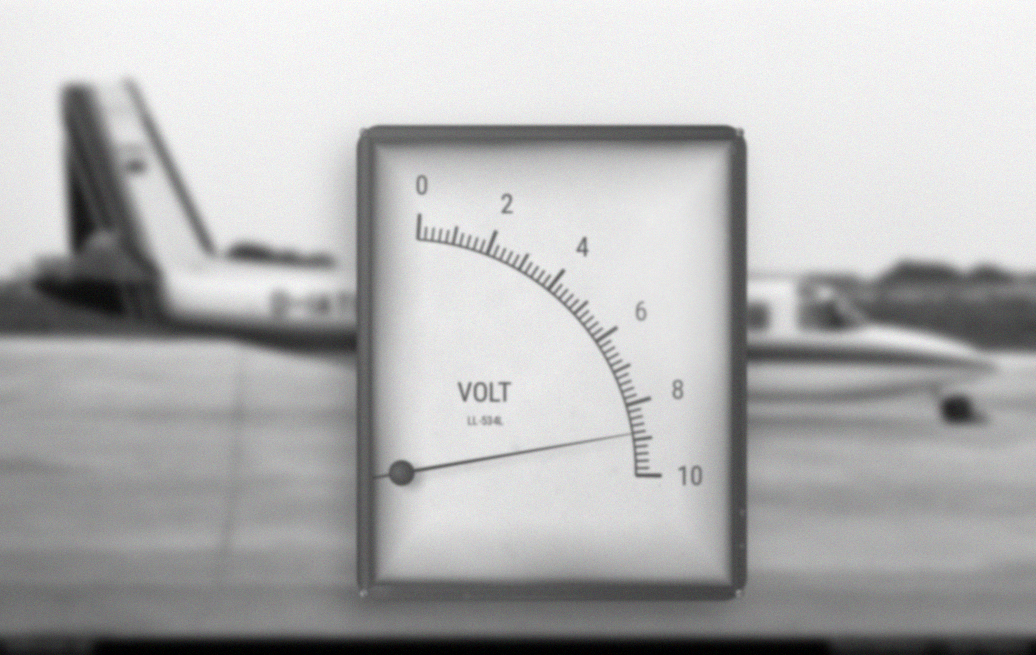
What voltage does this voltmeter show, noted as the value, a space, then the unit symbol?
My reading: 8.8 V
